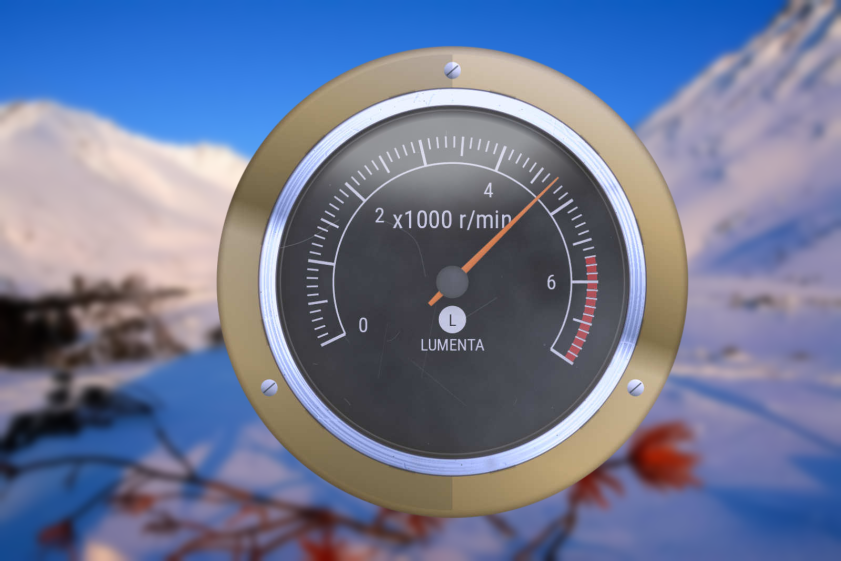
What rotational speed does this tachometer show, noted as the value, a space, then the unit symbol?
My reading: 4700 rpm
